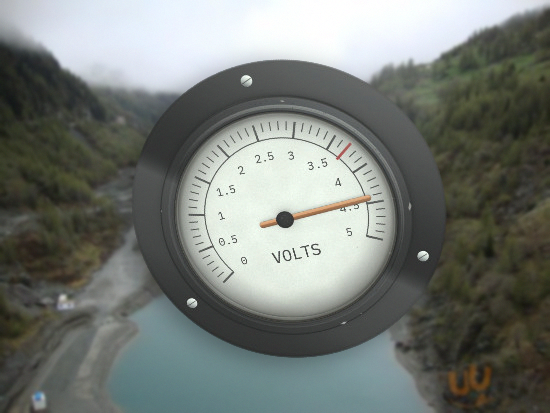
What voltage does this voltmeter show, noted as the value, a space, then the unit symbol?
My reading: 4.4 V
